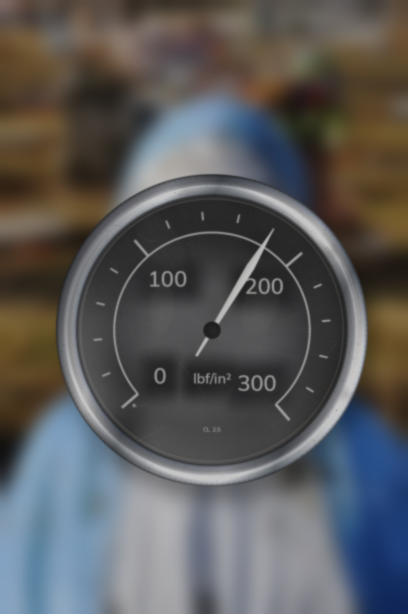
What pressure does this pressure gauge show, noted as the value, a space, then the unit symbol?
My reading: 180 psi
